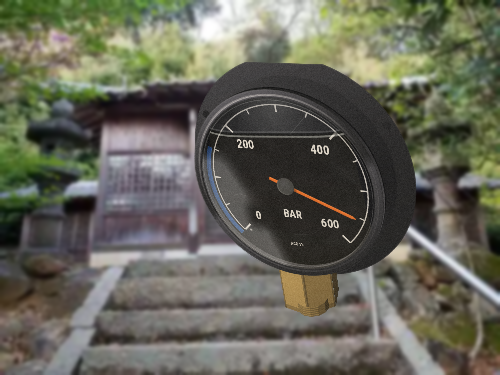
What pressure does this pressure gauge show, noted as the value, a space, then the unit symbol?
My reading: 550 bar
